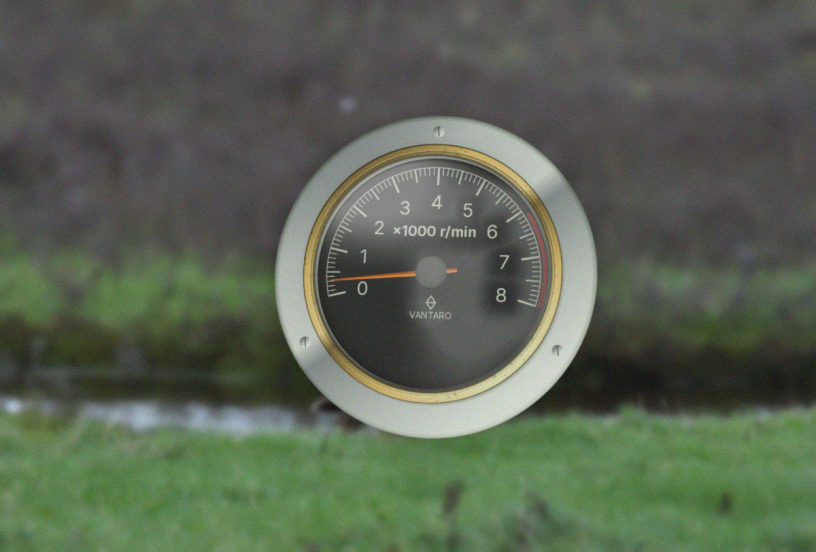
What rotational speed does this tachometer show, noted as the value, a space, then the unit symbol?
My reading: 300 rpm
